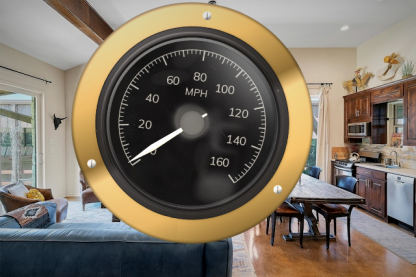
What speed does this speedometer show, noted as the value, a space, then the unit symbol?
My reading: 2 mph
